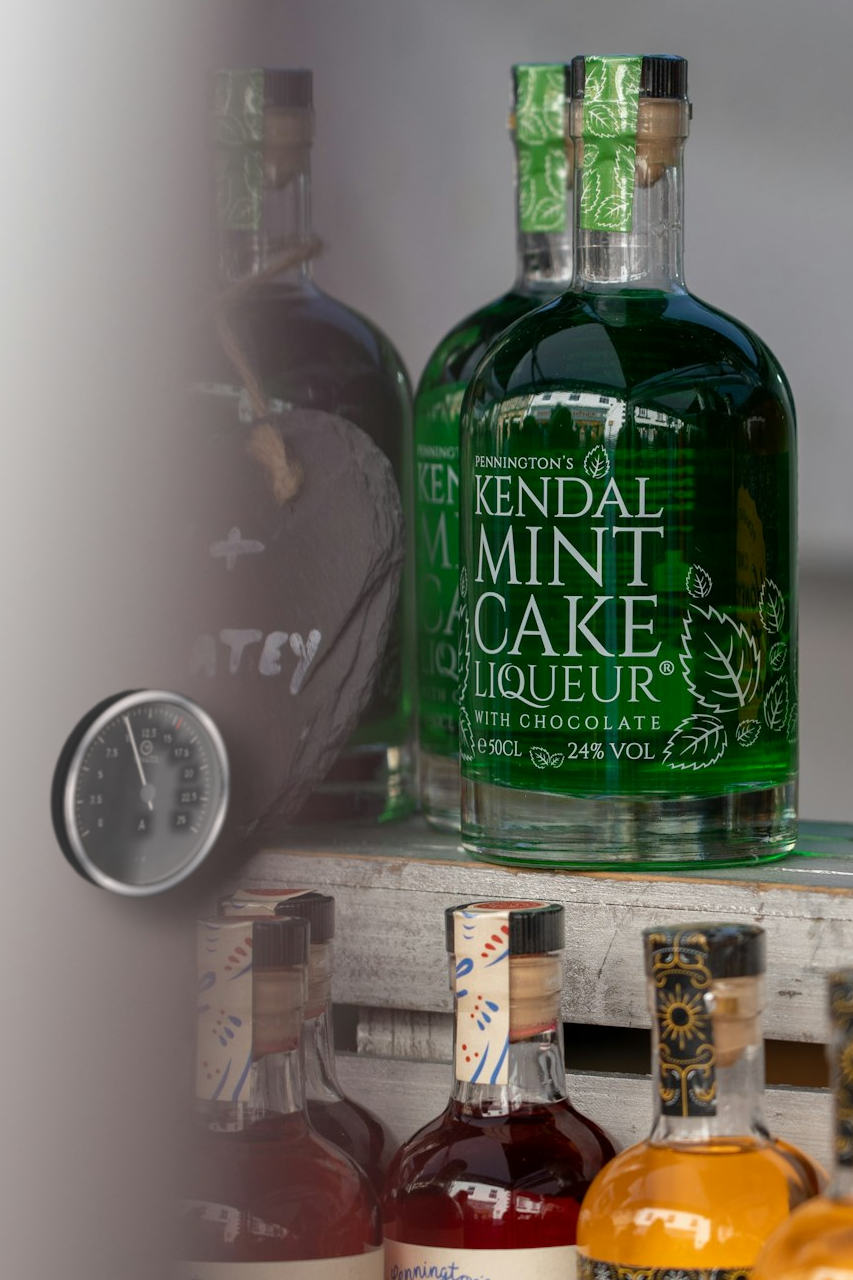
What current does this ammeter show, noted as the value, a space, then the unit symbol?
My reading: 10 A
